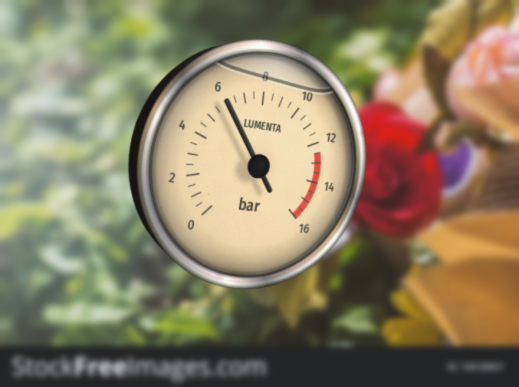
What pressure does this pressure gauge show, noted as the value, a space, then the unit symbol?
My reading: 6 bar
